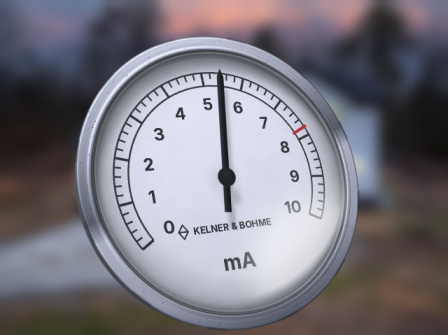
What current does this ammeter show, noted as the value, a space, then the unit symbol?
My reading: 5.4 mA
